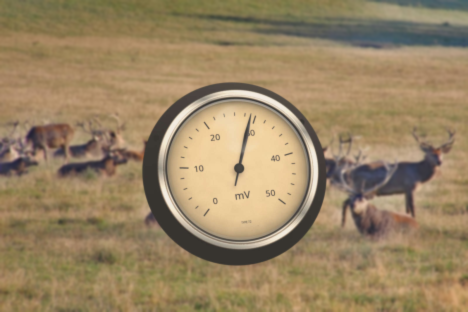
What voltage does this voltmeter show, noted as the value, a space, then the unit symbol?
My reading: 29 mV
